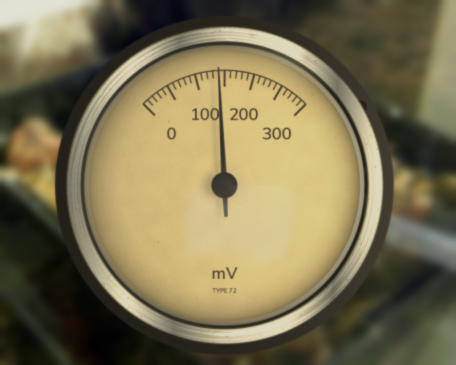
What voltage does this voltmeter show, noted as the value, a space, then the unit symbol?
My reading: 140 mV
